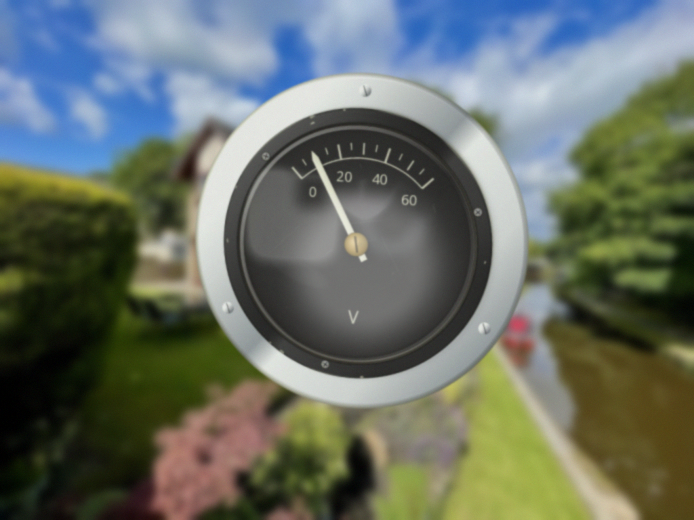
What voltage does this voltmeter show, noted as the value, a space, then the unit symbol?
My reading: 10 V
